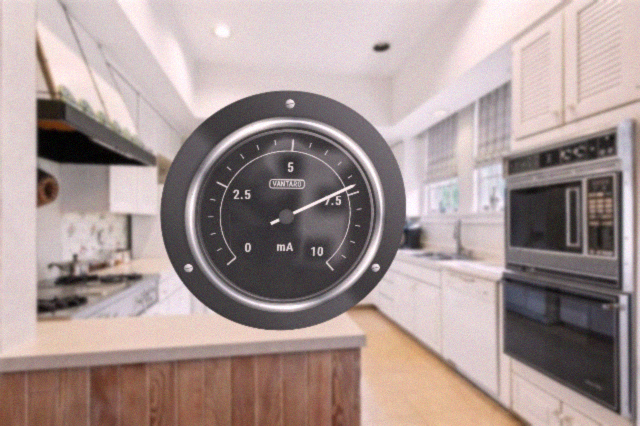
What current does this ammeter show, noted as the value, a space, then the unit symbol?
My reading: 7.25 mA
